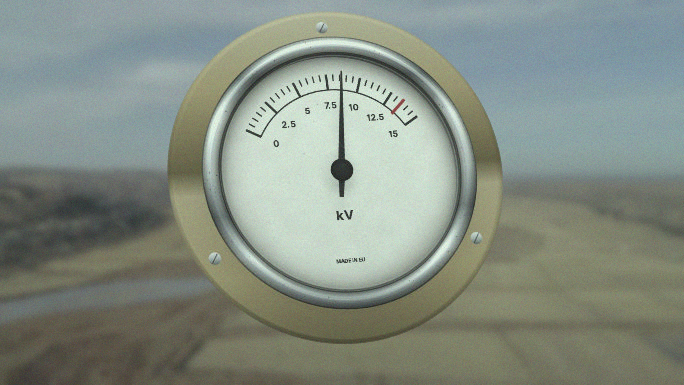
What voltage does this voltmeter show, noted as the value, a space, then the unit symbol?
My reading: 8.5 kV
